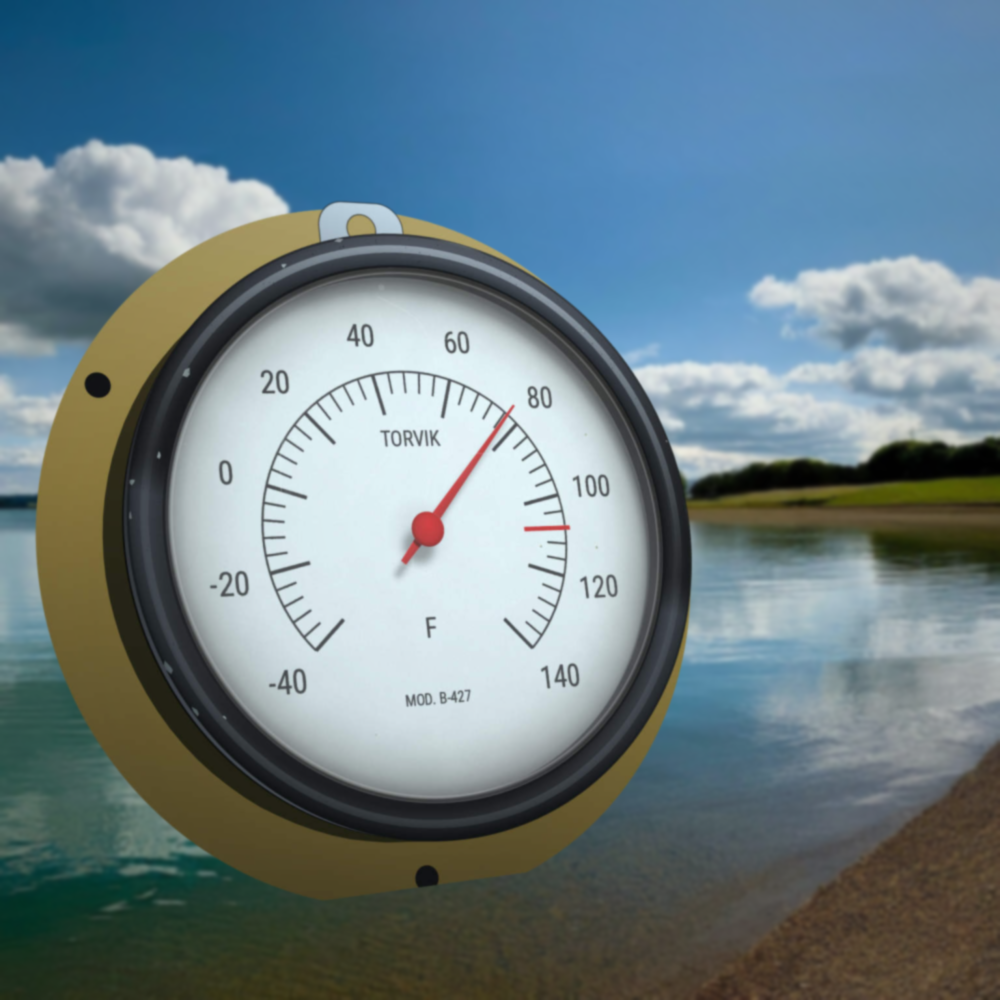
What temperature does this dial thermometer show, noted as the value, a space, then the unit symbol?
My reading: 76 °F
